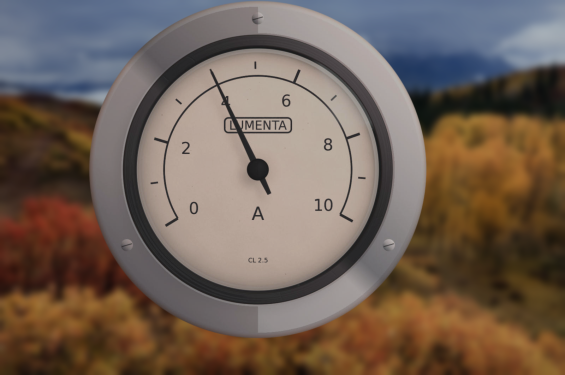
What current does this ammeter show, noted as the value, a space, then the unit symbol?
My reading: 4 A
